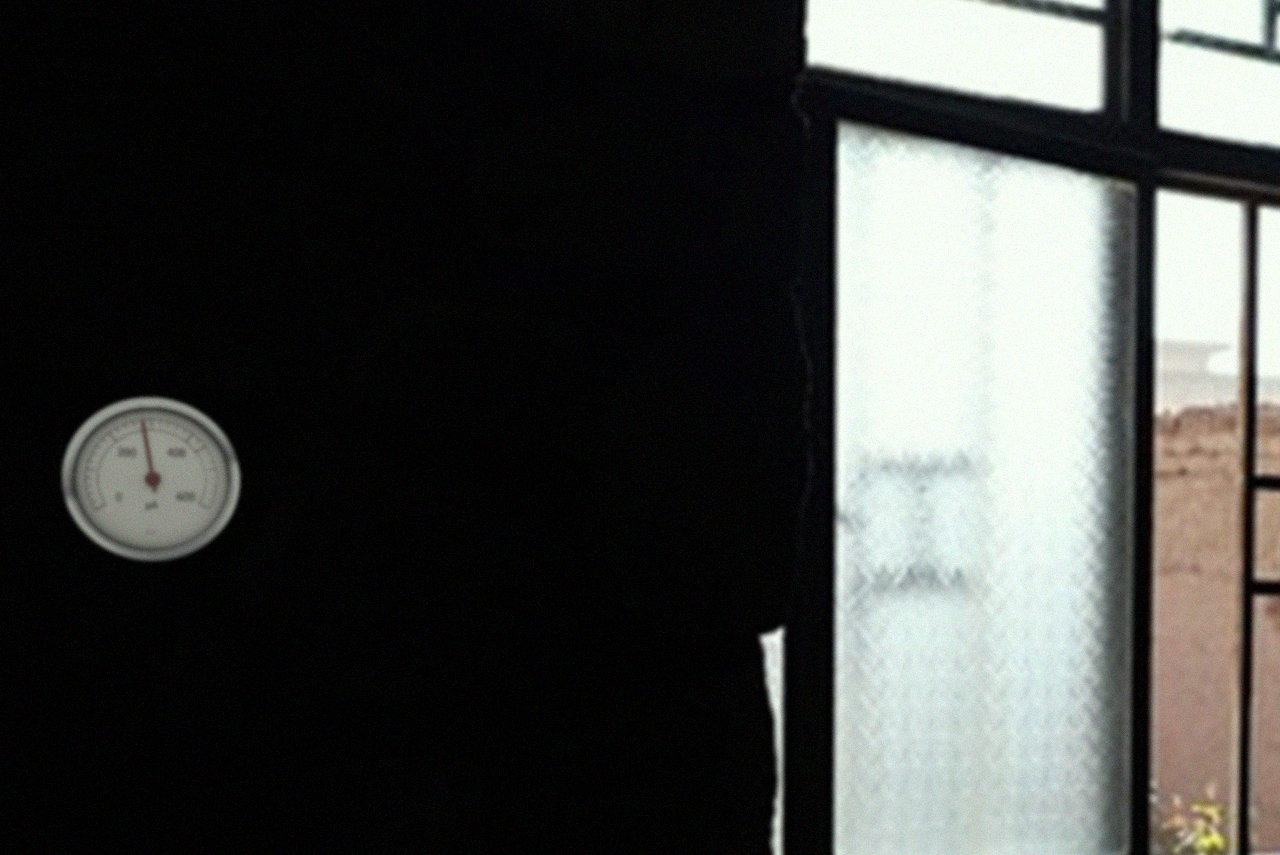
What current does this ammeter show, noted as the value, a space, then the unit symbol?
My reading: 280 µA
